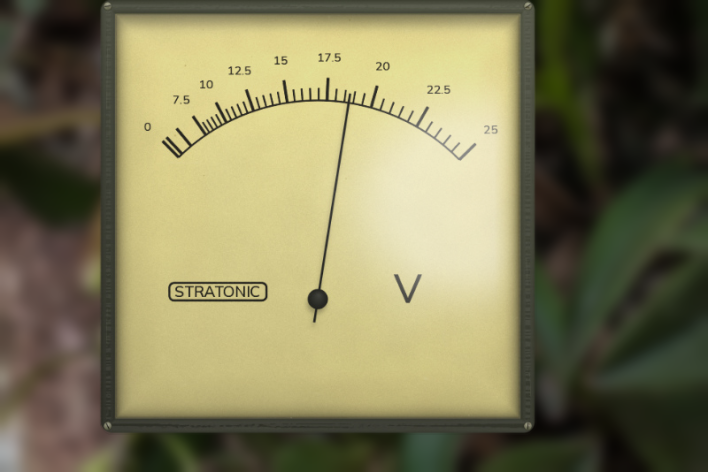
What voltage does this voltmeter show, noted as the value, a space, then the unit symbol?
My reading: 18.75 V
